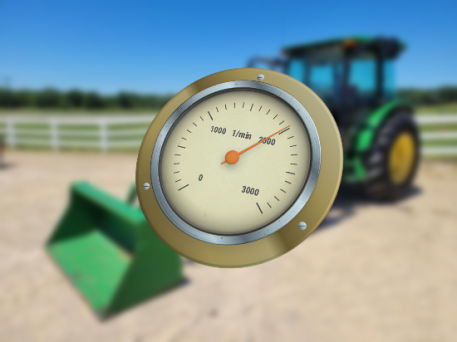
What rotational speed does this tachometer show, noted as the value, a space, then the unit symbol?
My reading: 2000 rpm
